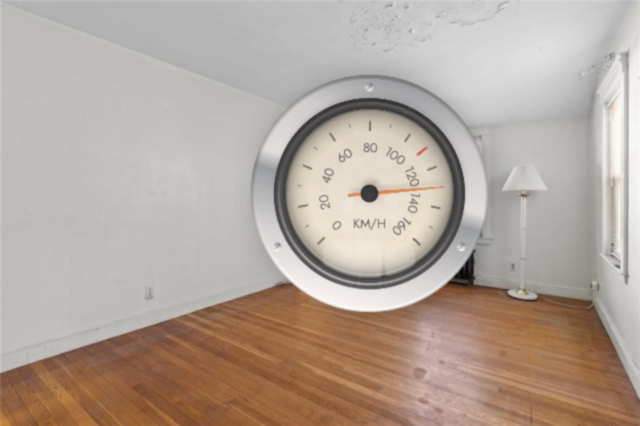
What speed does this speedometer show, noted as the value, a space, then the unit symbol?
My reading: 130 km/h
